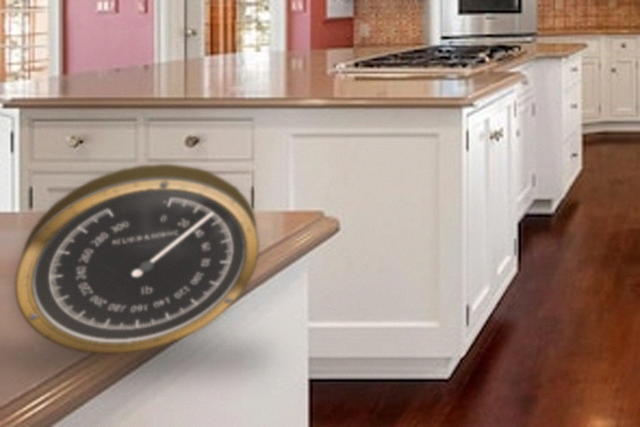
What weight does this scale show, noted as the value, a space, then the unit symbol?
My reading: 30 lb
